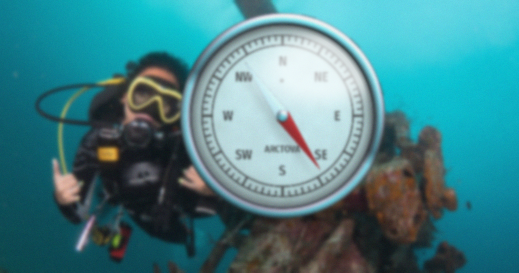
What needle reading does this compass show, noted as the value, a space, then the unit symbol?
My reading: 145 °
